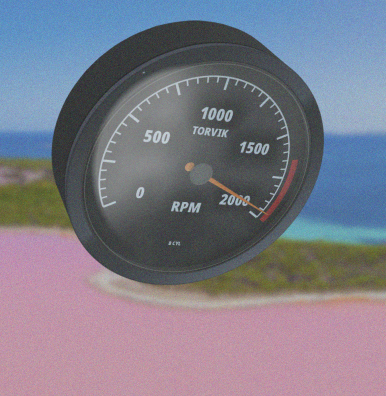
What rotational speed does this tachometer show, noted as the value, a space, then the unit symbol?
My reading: 1950 rpm
